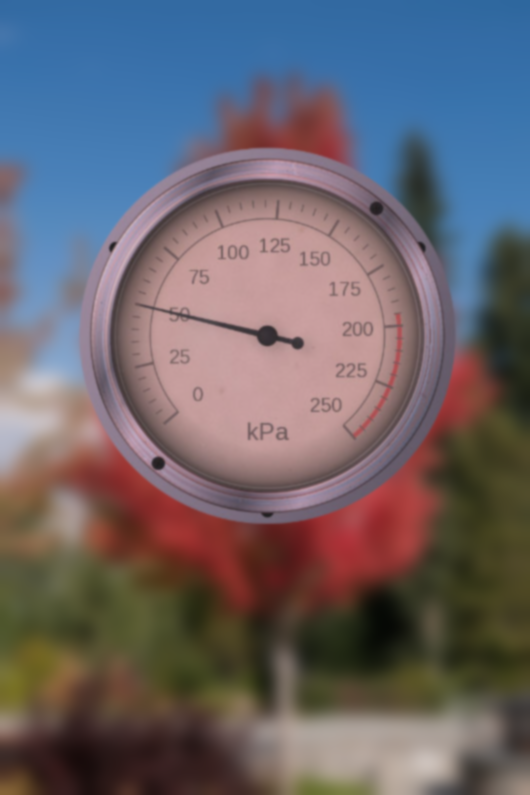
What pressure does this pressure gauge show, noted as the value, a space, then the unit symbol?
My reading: 50 kPa
